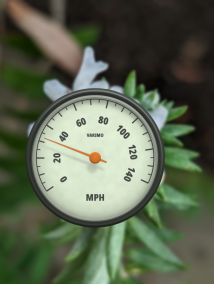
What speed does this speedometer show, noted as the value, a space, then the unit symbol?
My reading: 32.5 mph
